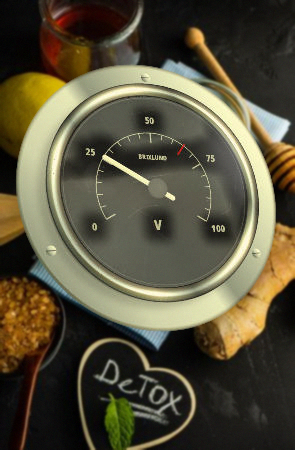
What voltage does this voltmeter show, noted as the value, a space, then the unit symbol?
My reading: 25 V
